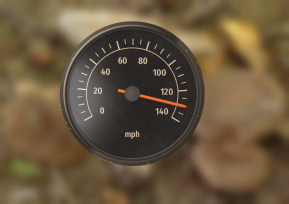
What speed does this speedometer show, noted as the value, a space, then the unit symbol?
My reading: 130 mph
